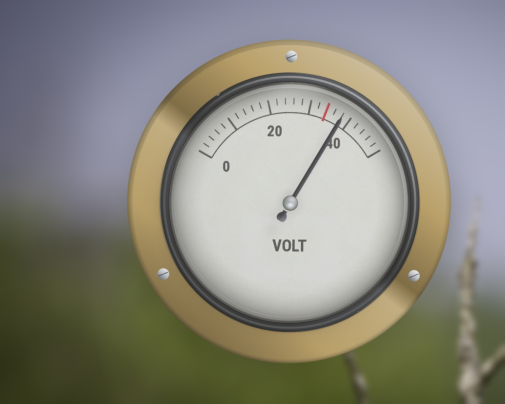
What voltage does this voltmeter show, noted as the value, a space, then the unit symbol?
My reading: 38 V
